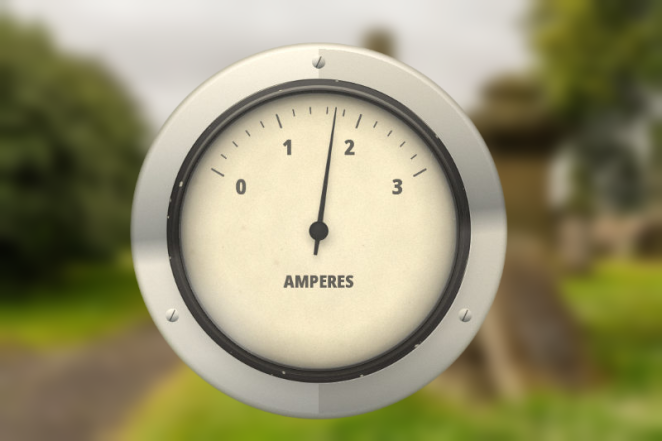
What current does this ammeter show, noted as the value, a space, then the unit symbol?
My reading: 1.7 A
